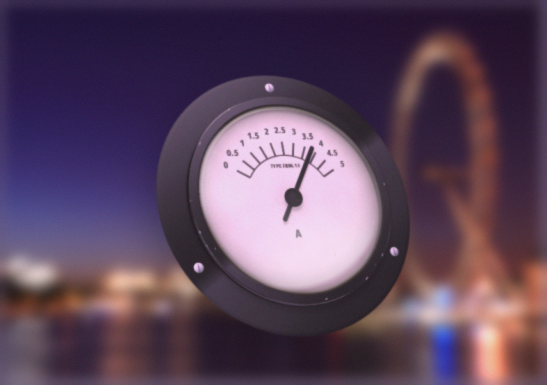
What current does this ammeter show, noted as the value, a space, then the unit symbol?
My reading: 3.75 A
